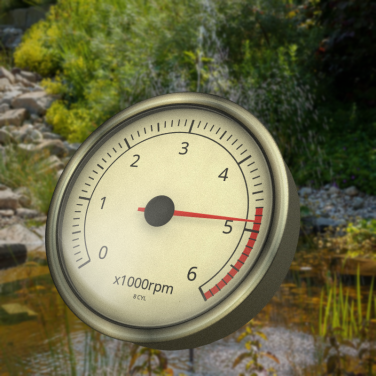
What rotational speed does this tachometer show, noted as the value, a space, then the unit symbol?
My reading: 4900 rpm
